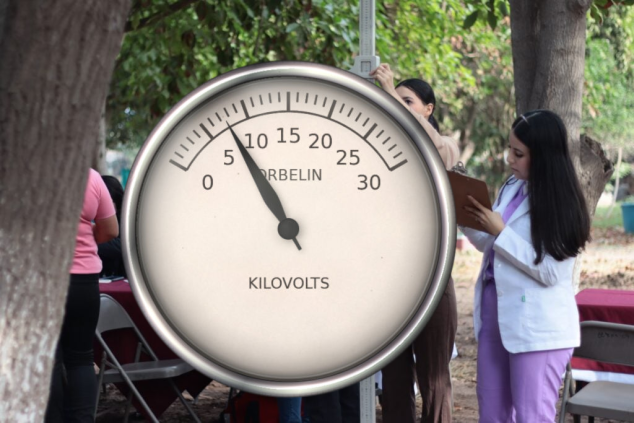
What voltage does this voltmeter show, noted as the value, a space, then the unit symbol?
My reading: 7.5 kV
